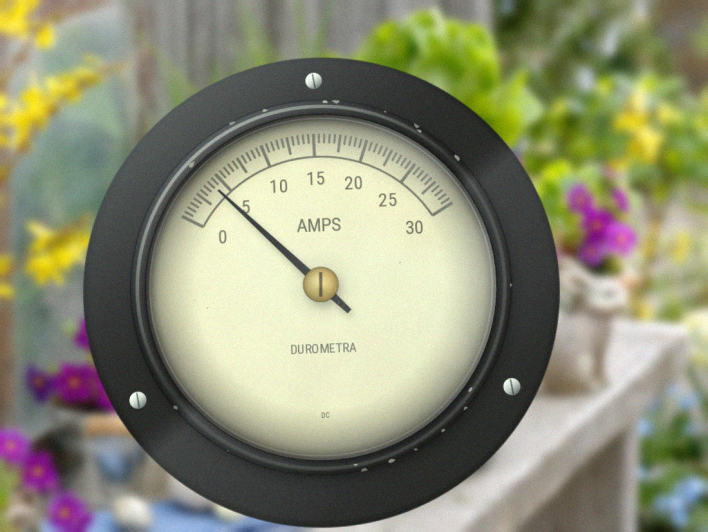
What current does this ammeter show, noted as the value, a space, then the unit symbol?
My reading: 4 A
